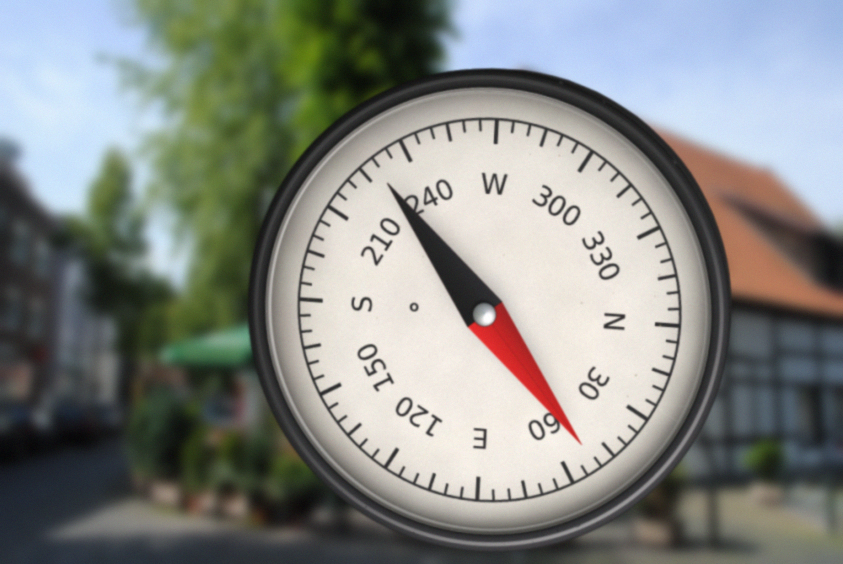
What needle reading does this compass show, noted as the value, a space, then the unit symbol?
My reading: 50 °
